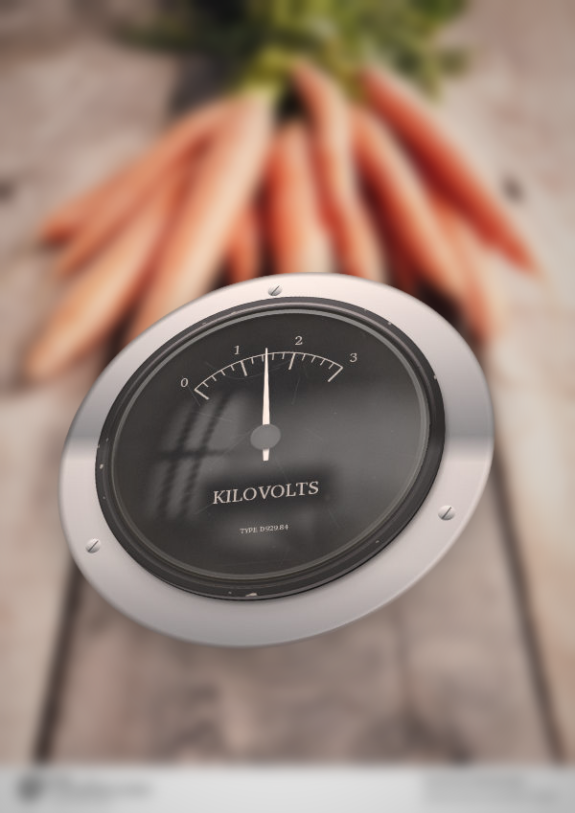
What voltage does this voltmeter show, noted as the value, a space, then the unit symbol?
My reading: 1.5 kV
